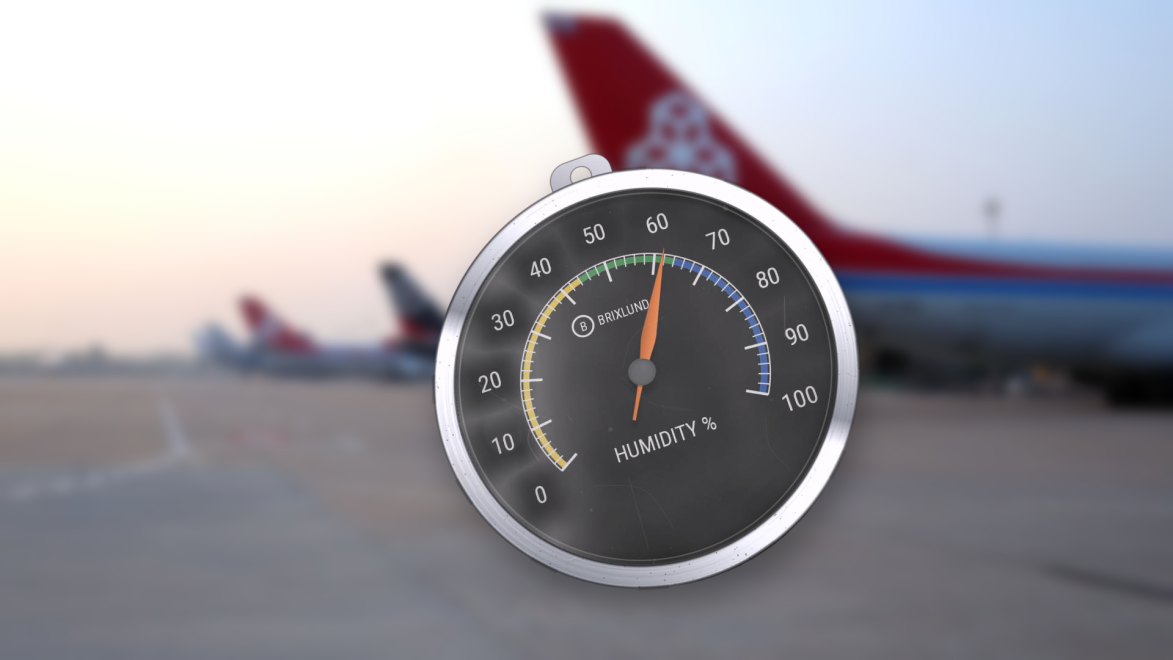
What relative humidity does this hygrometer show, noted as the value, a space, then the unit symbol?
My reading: 62 %
